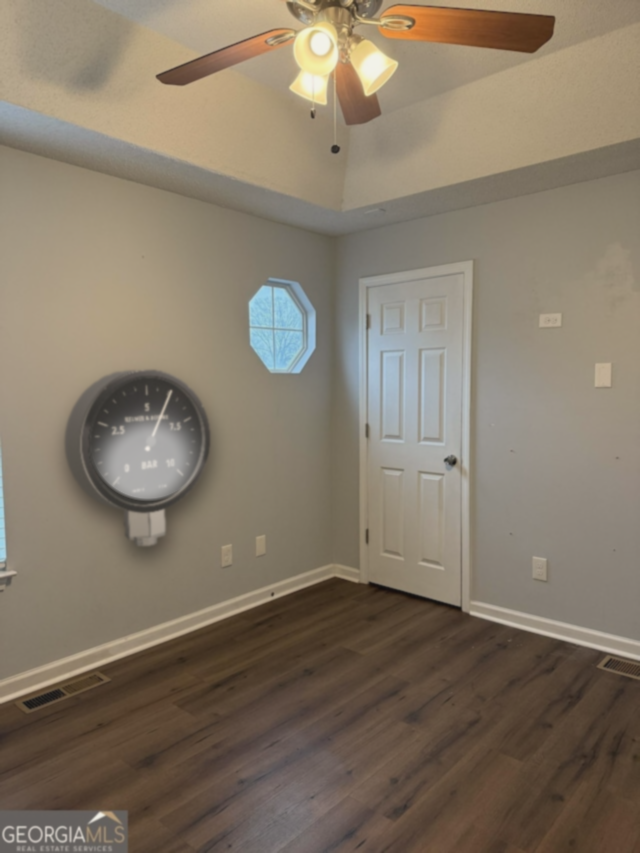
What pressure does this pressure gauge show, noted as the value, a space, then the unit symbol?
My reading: 6 bar
